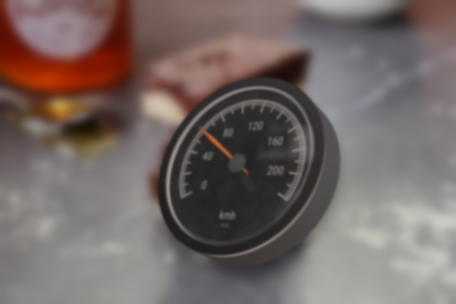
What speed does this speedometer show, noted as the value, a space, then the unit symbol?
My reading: 60 km/h
